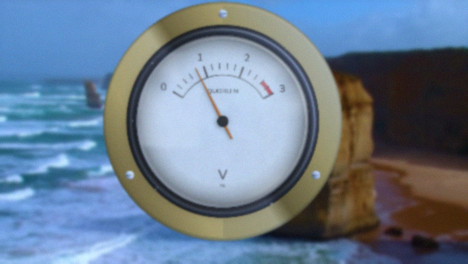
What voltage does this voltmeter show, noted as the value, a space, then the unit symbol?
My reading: 0.8 V
